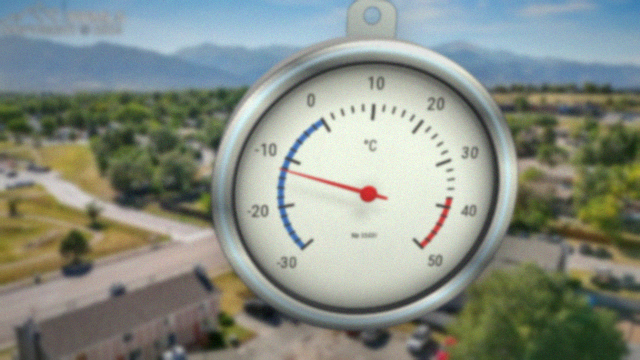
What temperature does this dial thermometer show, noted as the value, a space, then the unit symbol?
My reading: -12 °C
